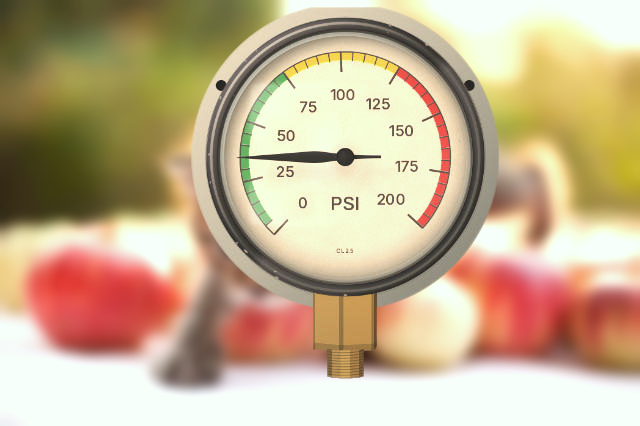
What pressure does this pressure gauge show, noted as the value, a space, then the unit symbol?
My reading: 35 psi
